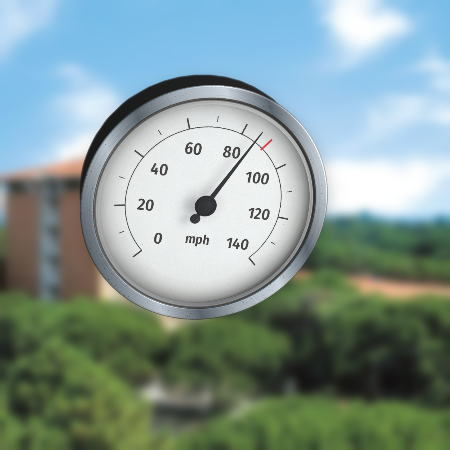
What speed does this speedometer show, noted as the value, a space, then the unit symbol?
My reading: 85 mph
